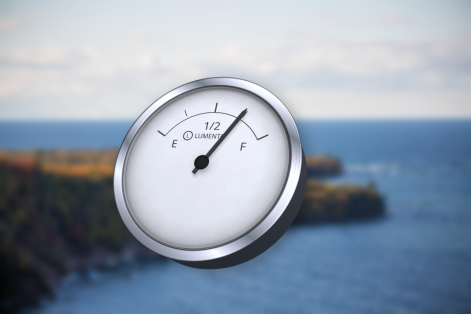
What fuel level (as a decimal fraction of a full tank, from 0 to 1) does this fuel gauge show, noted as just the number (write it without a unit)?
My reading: 0.75
